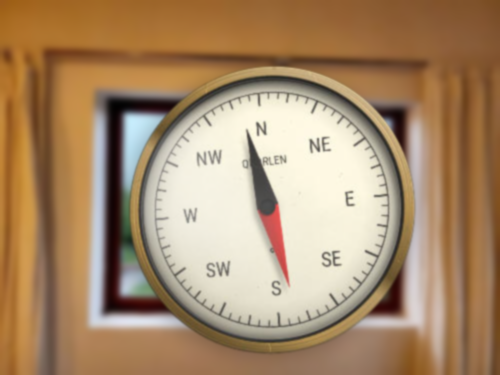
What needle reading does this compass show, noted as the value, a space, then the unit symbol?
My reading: 170 °
